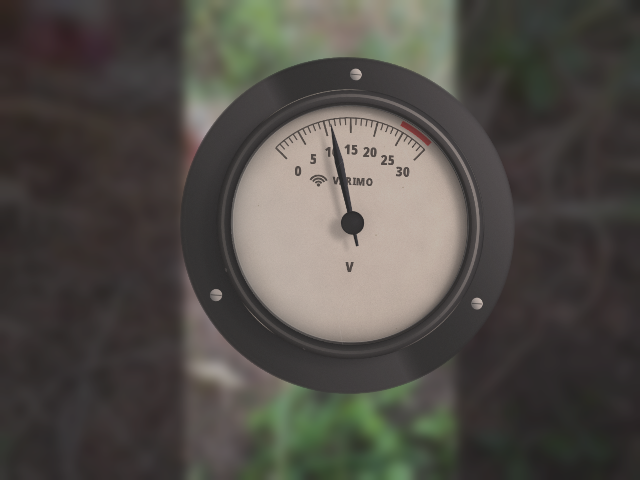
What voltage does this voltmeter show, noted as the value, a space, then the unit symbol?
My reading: 11 V
